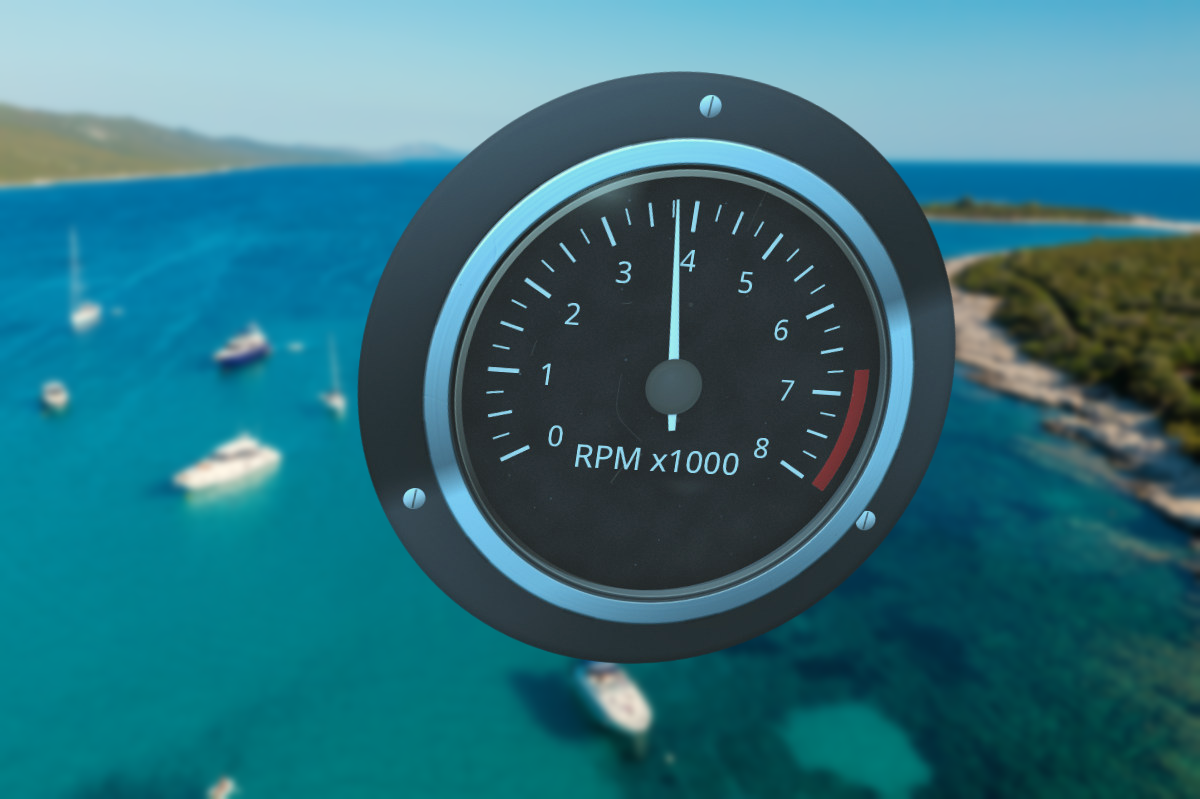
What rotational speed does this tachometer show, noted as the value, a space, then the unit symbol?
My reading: 3750 rpm
